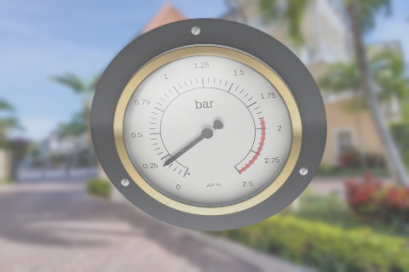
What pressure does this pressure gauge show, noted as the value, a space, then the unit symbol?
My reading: 0.2 bar
